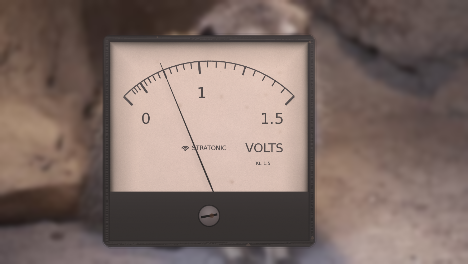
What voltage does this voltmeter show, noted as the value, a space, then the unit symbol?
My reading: 0.75 V
